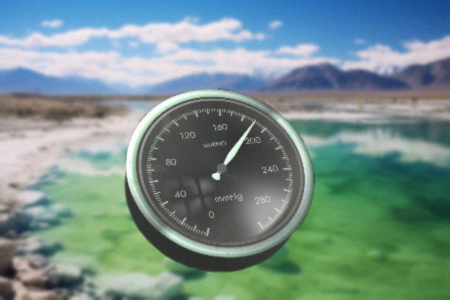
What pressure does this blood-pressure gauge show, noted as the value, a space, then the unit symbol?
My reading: 190 mmHg
